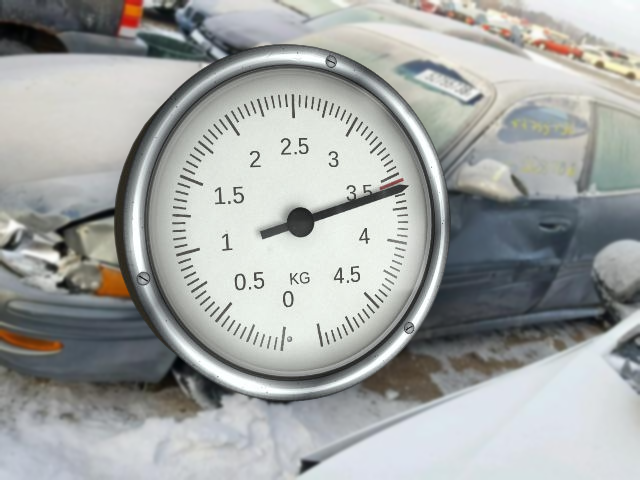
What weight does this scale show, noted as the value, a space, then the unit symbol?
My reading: 3.6 kg
